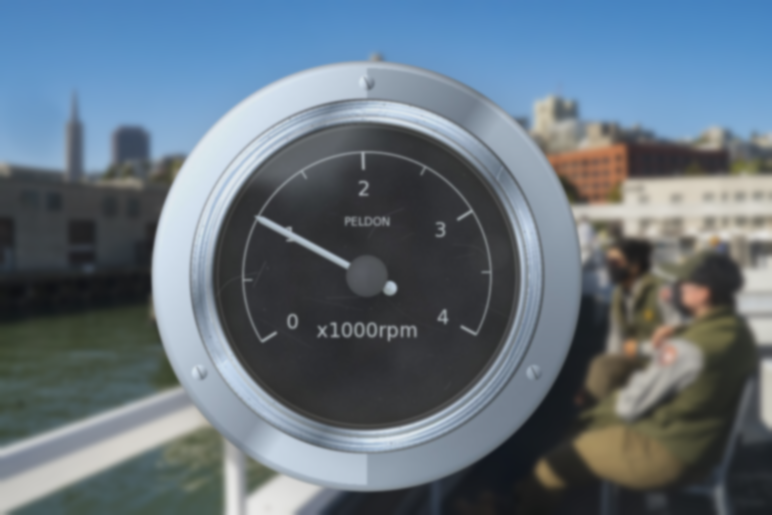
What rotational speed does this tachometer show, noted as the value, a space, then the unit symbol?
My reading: 1000 rpm
